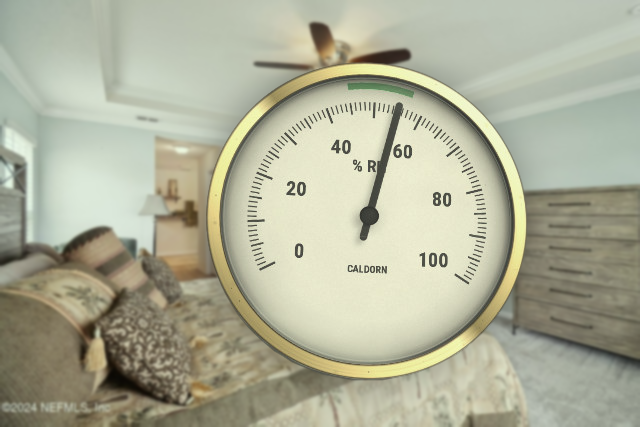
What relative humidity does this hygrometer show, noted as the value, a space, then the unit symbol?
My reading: 55 %
